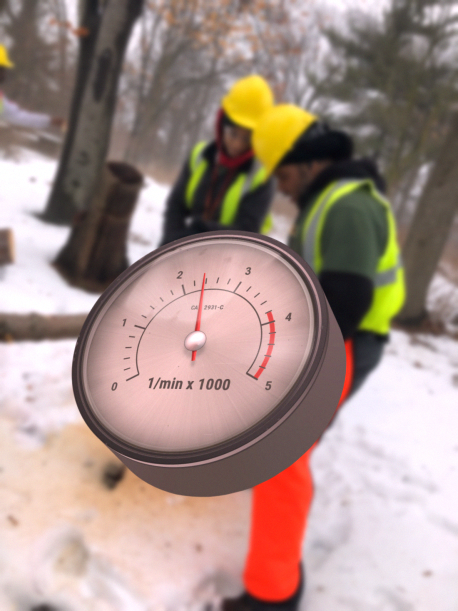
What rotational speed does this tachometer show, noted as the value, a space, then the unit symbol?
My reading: 2400 rpm
